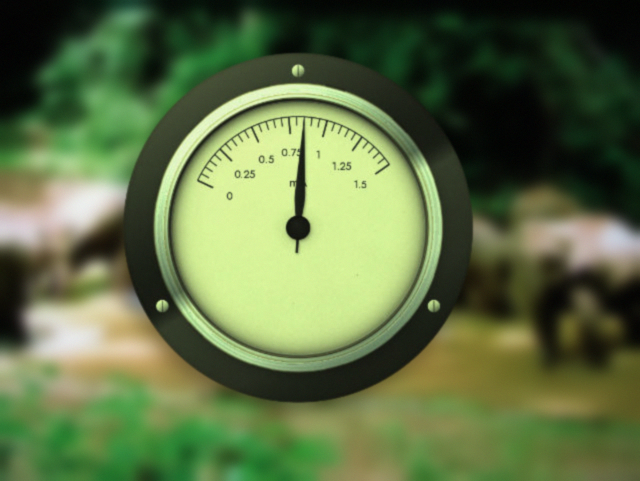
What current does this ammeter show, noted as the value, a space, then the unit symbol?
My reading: 0.85 mA
